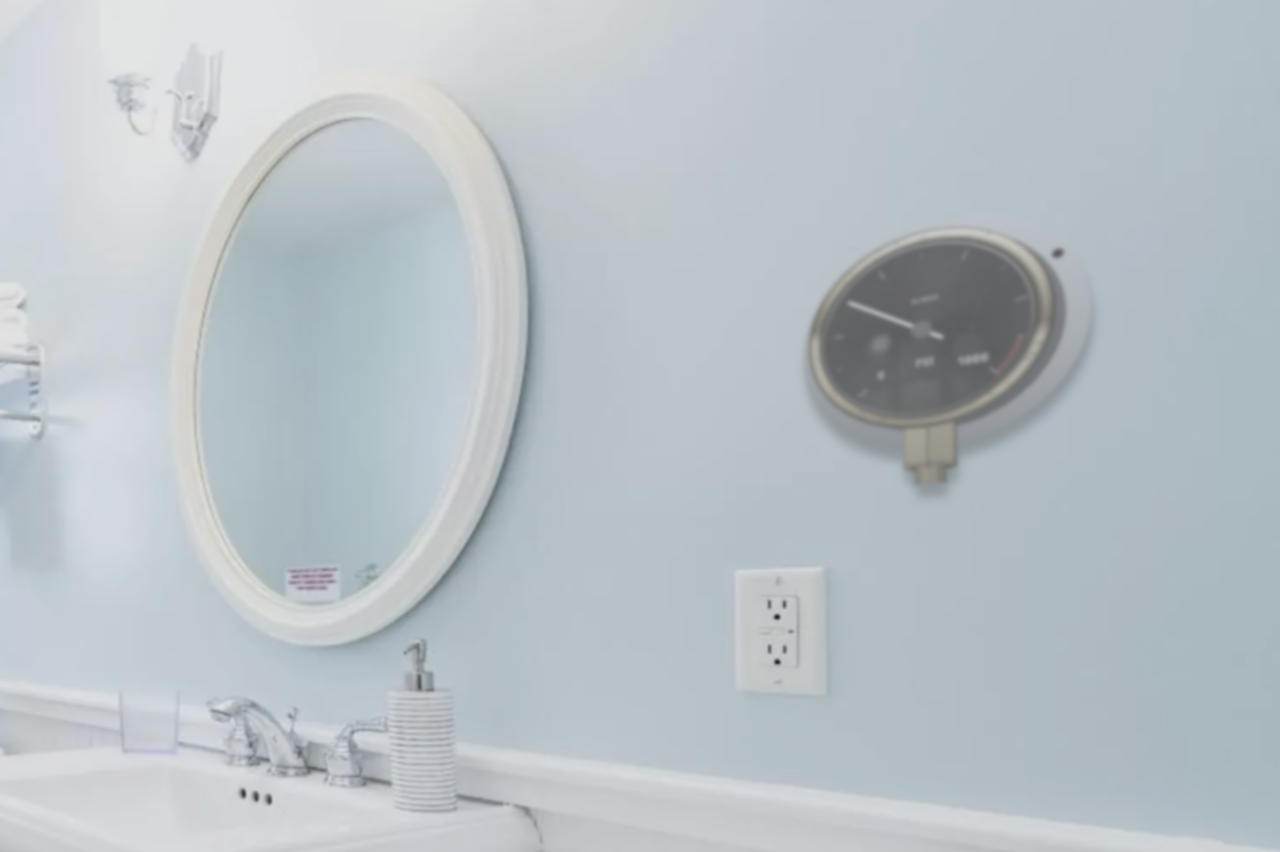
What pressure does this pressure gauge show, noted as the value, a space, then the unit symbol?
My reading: 300 psi
